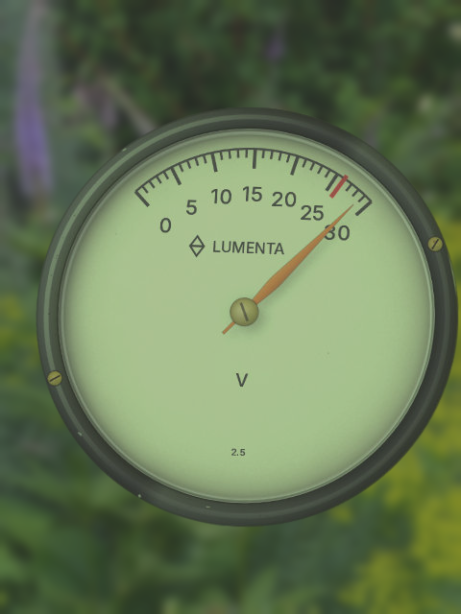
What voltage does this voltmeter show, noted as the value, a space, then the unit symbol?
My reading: 29 V
